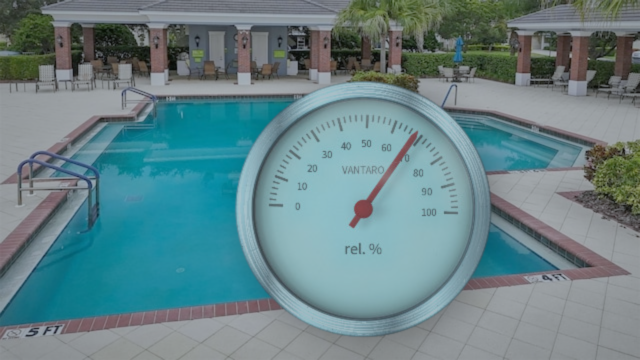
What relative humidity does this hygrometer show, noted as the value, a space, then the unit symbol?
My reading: 68 %
